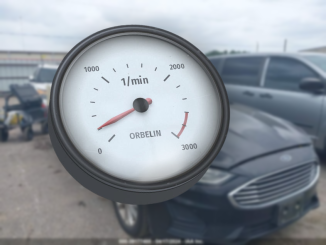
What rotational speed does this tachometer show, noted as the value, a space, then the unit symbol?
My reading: 200 rpm
